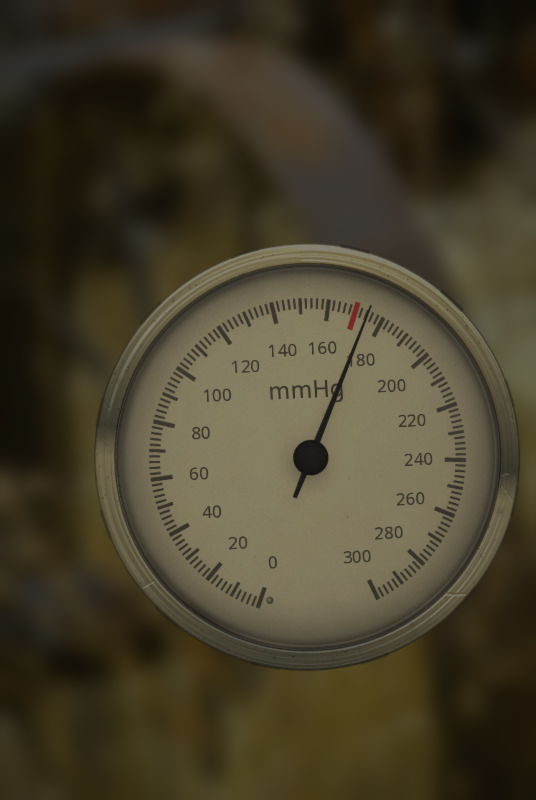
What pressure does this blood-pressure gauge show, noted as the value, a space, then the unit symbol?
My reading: 174 mmHg
